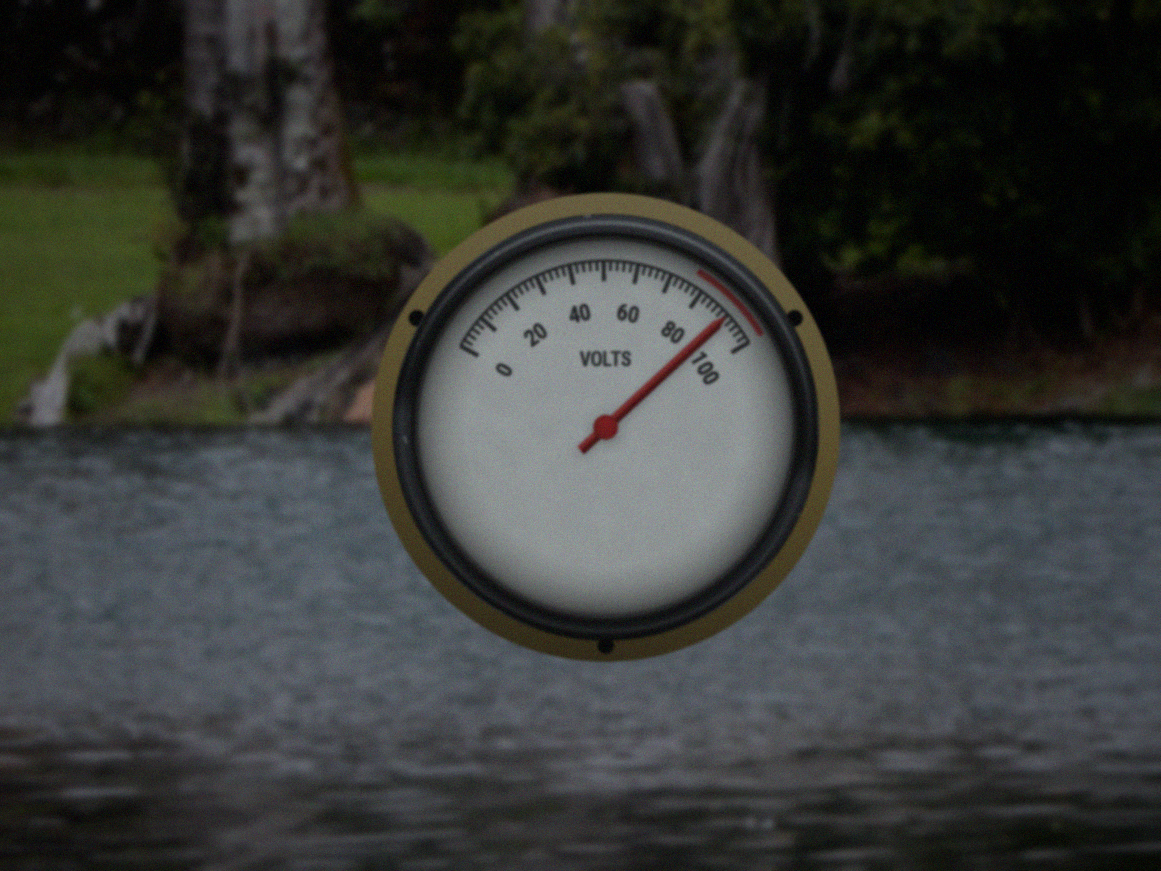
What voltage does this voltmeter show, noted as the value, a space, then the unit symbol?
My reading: 90 V
